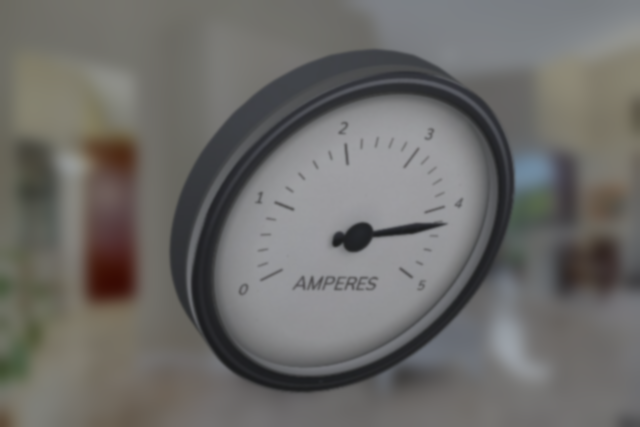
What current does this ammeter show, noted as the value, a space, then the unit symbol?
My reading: 4.2 A
